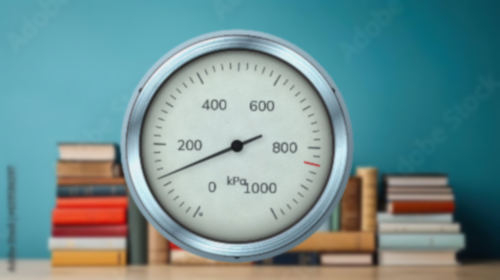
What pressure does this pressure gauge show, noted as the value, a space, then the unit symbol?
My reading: 120 kPa
